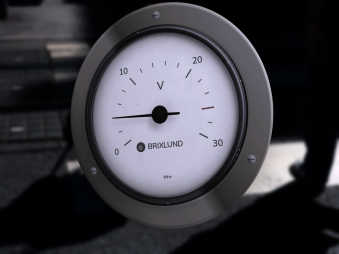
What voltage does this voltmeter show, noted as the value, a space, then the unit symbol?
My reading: 4 V
